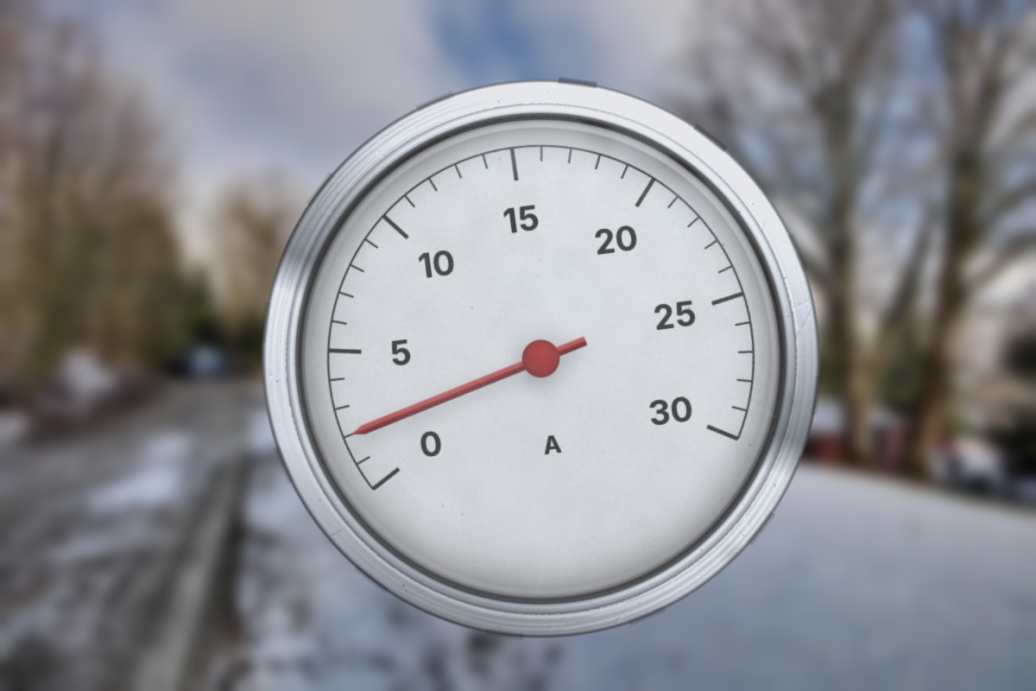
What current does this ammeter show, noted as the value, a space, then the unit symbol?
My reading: 2 A
